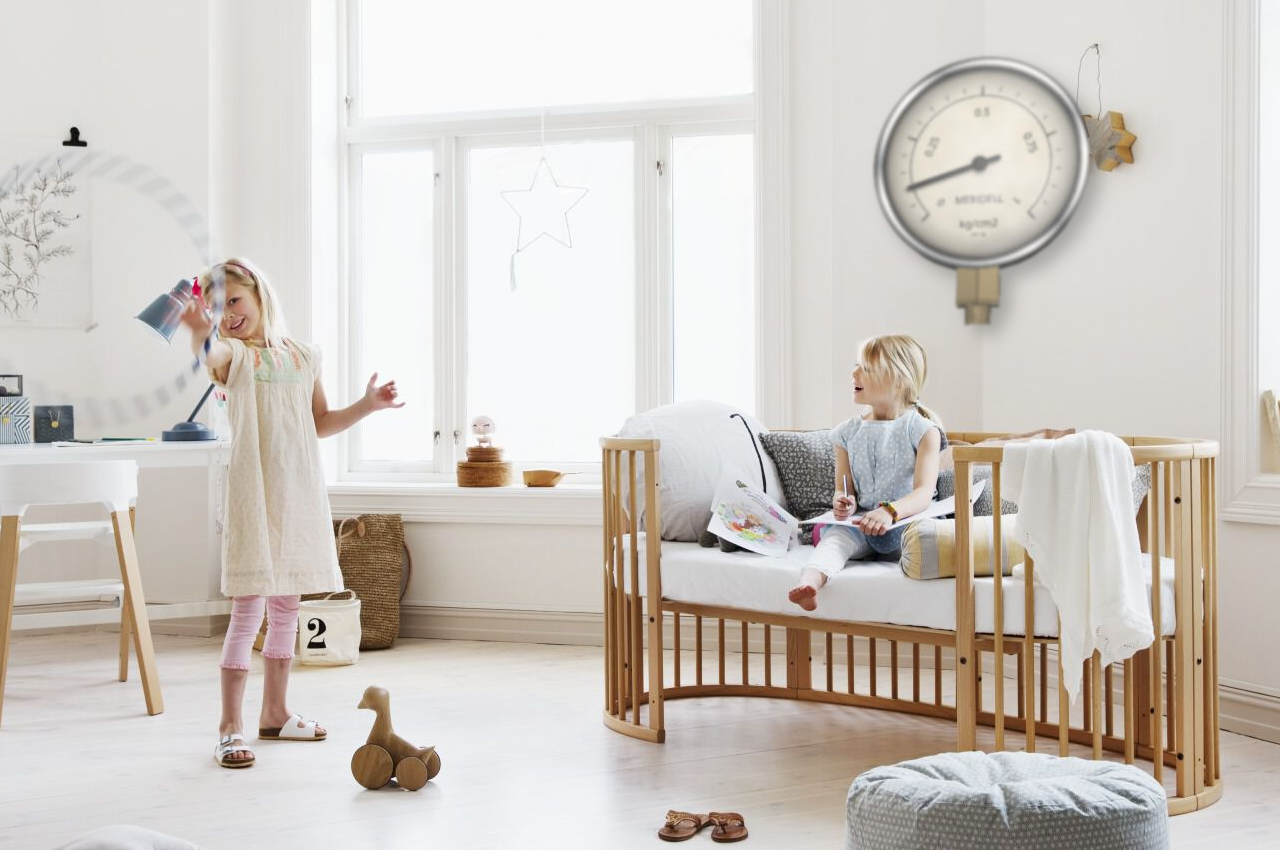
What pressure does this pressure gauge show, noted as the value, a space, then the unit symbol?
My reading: 0.1 kg/cm²
